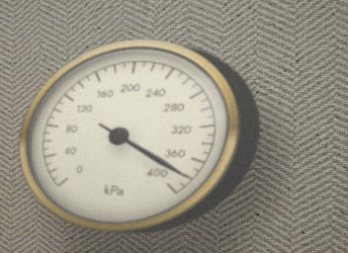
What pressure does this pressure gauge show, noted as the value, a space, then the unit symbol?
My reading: 380 kPa
